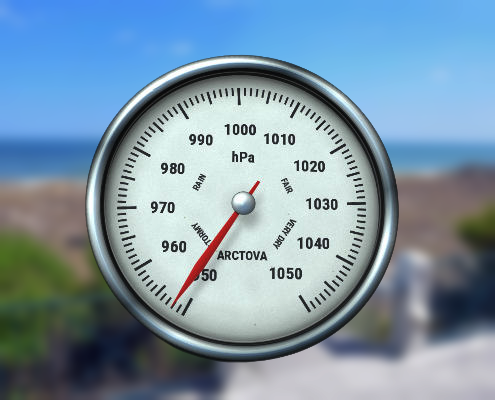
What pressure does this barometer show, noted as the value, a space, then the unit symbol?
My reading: 952 hPa
